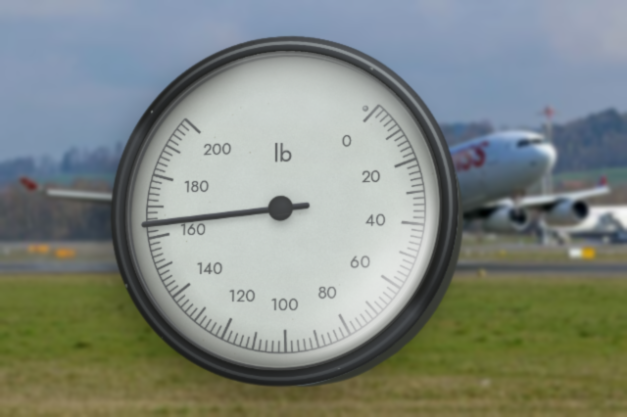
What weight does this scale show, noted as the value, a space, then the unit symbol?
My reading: 164 lb
